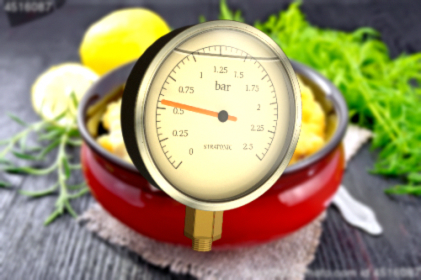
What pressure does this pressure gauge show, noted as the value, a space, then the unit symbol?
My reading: 0.55 bar
